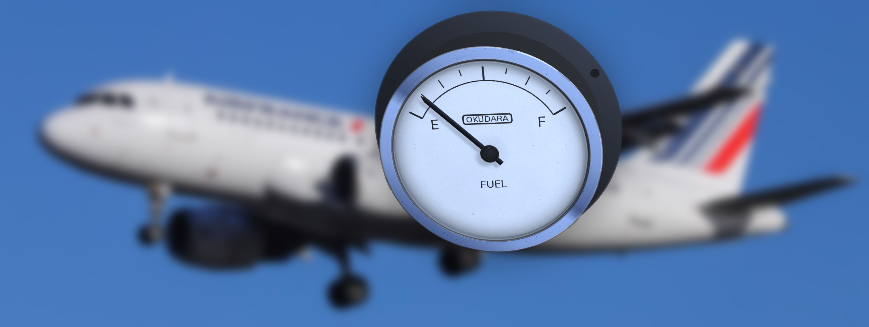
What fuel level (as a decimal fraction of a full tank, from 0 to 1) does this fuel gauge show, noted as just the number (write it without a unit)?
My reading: 0.125
